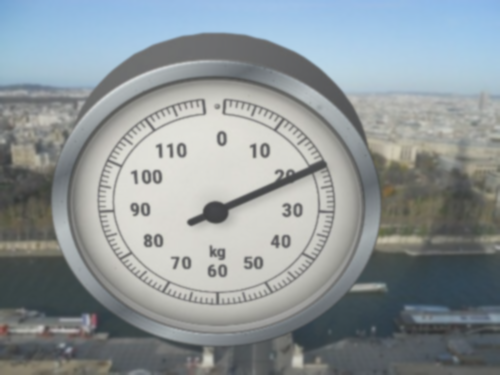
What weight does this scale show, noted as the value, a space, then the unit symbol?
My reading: 20 kg
